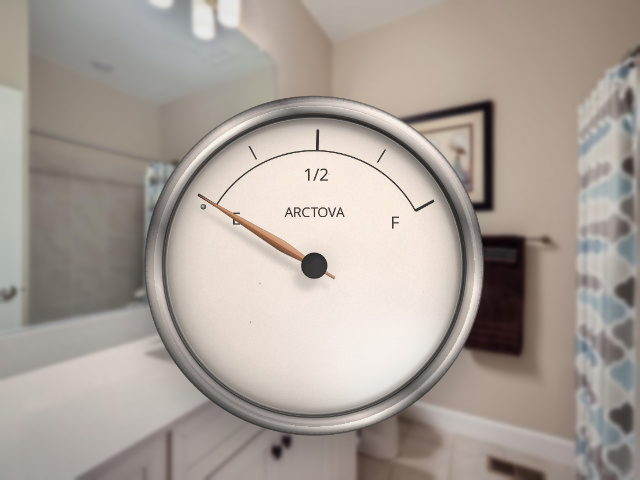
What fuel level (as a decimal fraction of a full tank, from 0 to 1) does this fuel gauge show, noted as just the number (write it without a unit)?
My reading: 0
